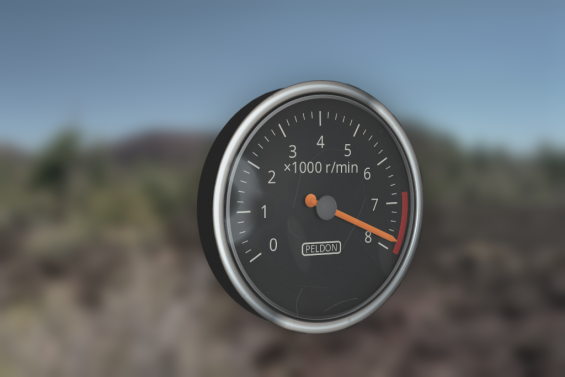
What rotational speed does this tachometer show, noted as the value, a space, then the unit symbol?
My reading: 7800 rpm
